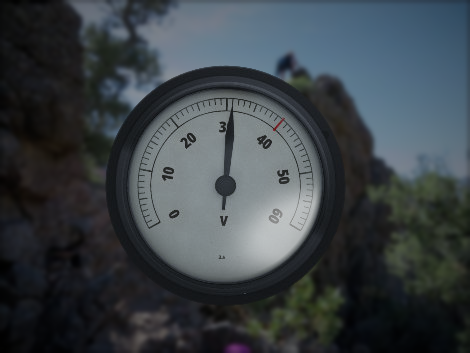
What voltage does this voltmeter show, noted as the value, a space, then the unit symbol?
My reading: 31 V
